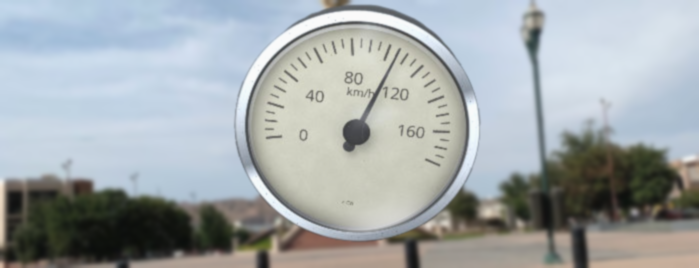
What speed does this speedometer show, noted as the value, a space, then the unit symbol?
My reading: 105 km/h
